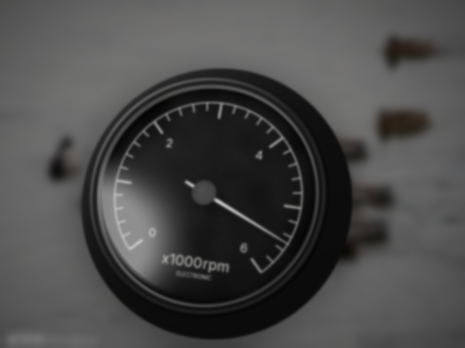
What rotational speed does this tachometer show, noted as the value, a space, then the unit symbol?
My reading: 5500 rpm
